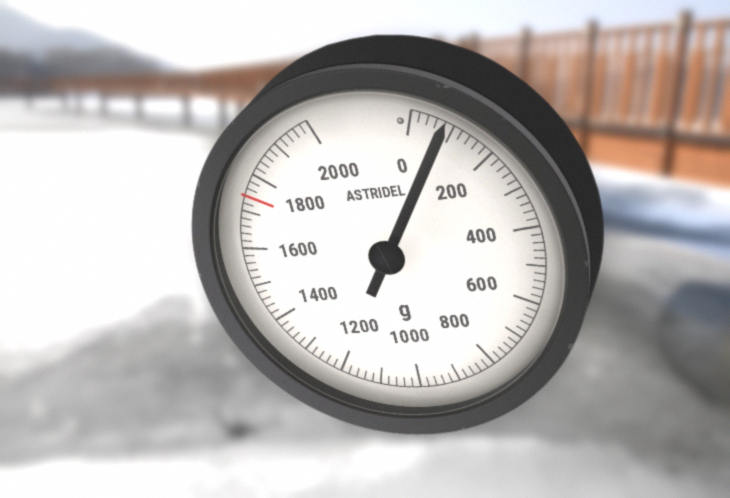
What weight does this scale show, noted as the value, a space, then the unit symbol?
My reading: 80 g
